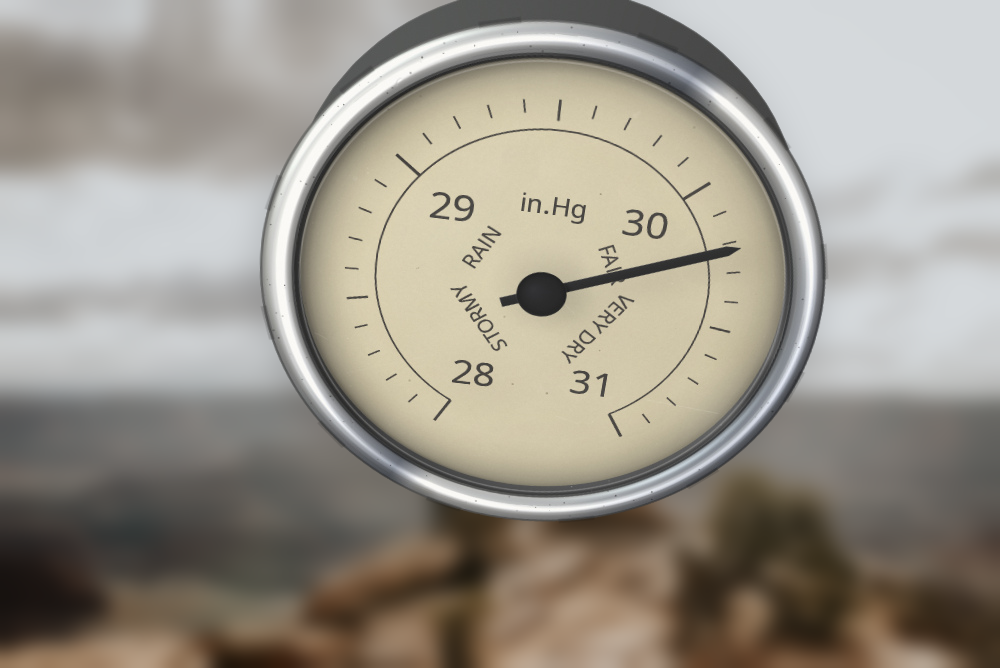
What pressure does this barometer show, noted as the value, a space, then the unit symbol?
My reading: 30.2 inHg
